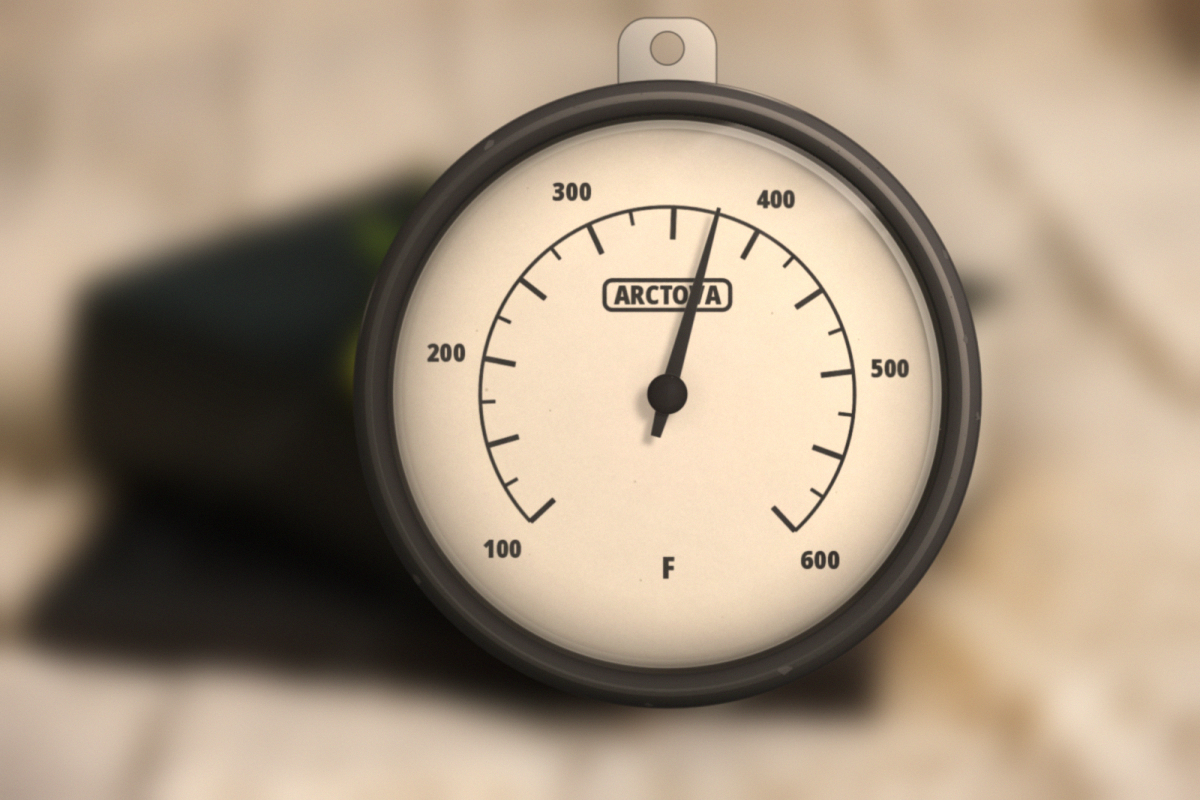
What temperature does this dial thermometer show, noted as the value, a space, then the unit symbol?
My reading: 375 °F
